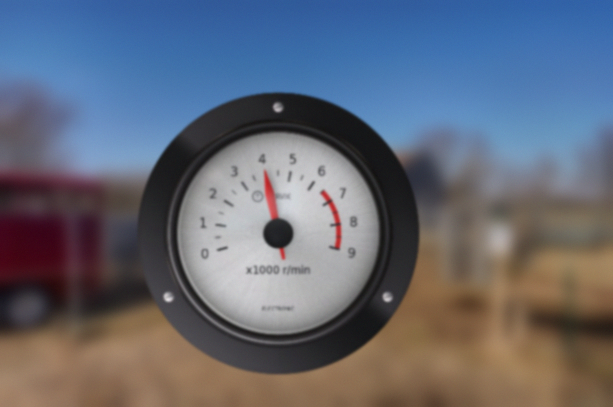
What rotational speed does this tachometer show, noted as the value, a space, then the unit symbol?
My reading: 4000 rpm
